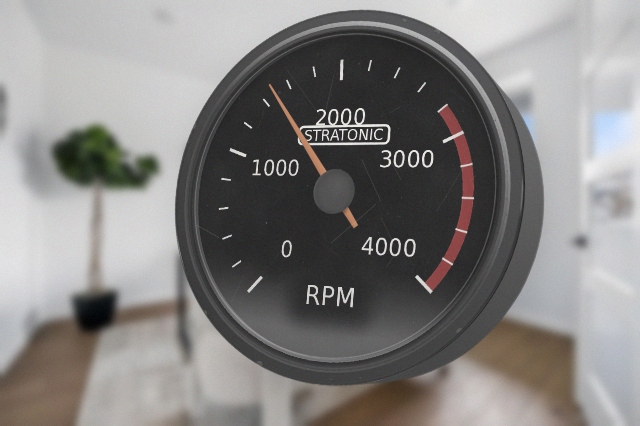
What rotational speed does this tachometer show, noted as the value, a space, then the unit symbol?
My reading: 1500 rpm
